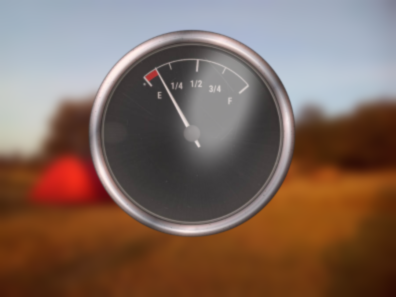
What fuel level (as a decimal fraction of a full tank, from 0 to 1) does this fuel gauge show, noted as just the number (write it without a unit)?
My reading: 0.125
